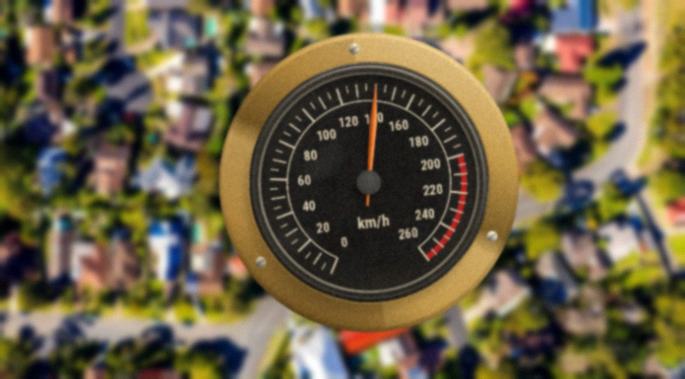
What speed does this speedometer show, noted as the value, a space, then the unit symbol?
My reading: 140 km/h
